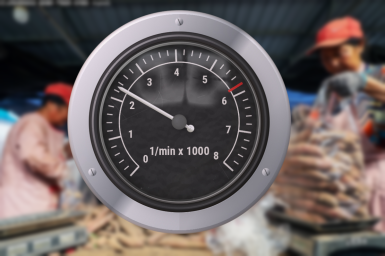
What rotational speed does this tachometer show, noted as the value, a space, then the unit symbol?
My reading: 2300 rpm
